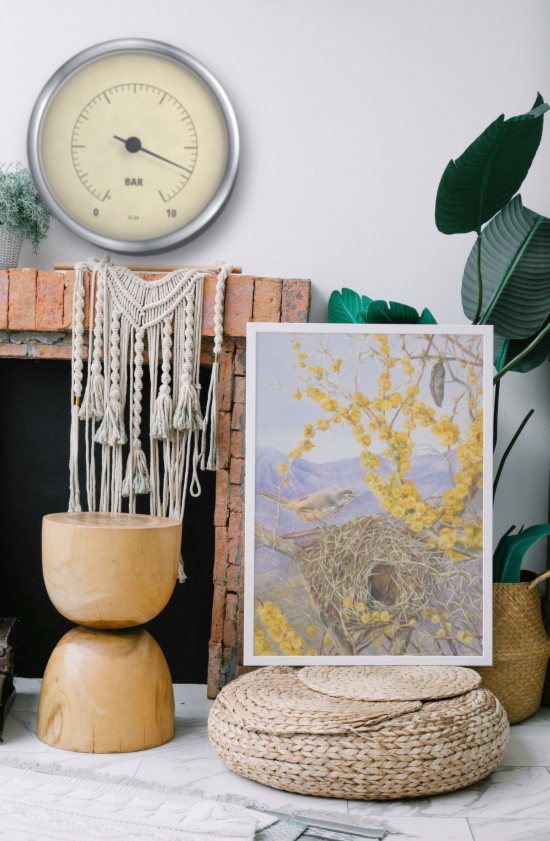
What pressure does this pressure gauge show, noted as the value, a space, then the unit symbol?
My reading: 8.8 bar
